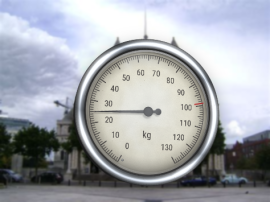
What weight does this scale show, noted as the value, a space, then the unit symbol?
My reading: 25 kg
